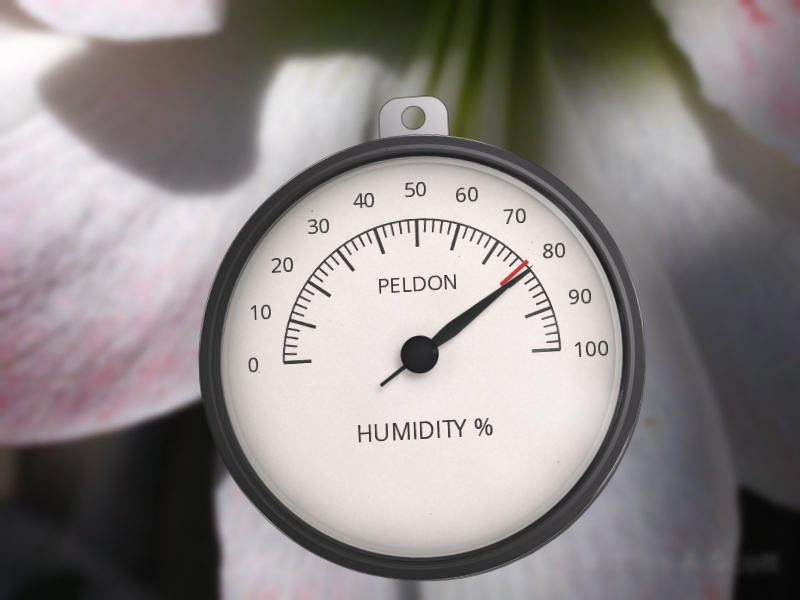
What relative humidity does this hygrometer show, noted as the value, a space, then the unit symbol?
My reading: 80 %
